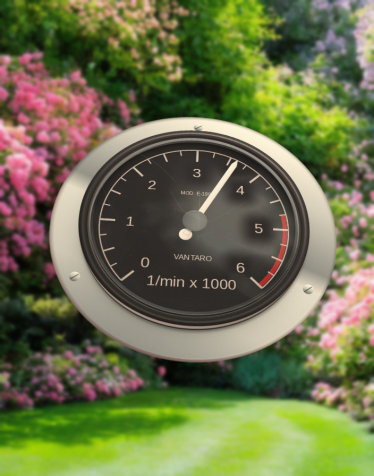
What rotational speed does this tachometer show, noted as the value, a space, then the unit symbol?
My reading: 3625 rpm
